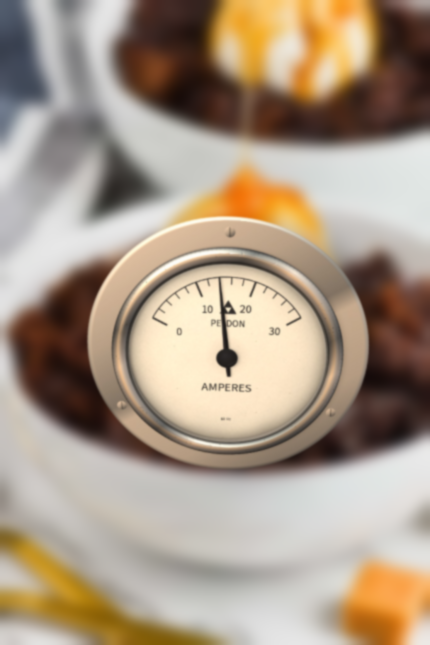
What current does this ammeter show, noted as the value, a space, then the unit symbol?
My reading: 14 A
